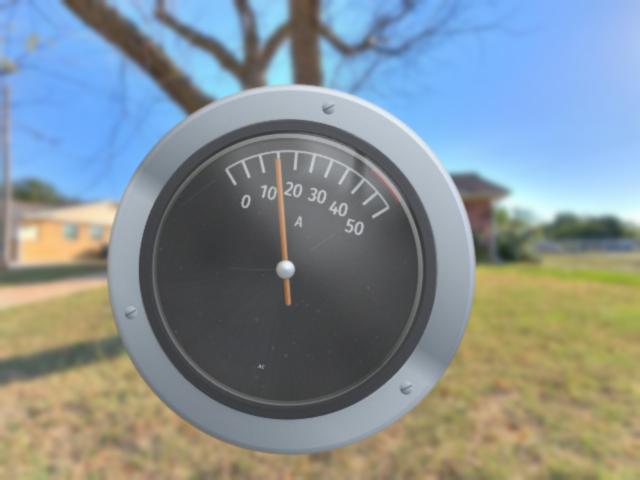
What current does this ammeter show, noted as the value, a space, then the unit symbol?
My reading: 15 A
